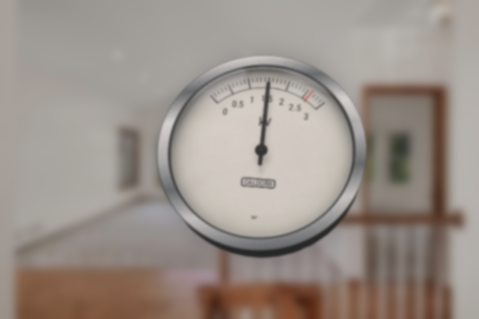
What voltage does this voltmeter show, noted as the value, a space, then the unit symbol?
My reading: 1.5 kV
